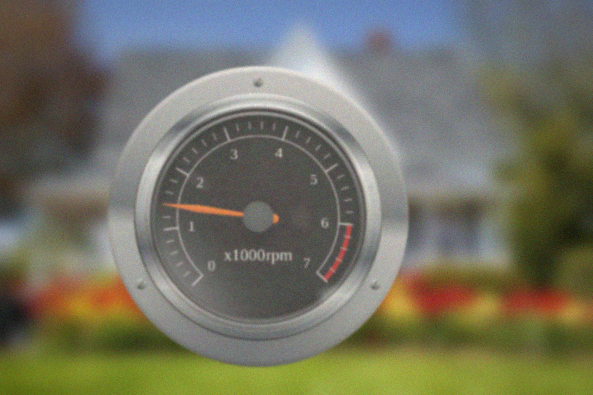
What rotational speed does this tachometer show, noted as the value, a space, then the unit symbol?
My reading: 1400 rpm
